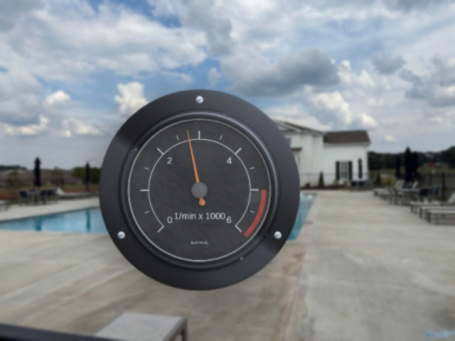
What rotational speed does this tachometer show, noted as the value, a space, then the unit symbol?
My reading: 2750 rpm
